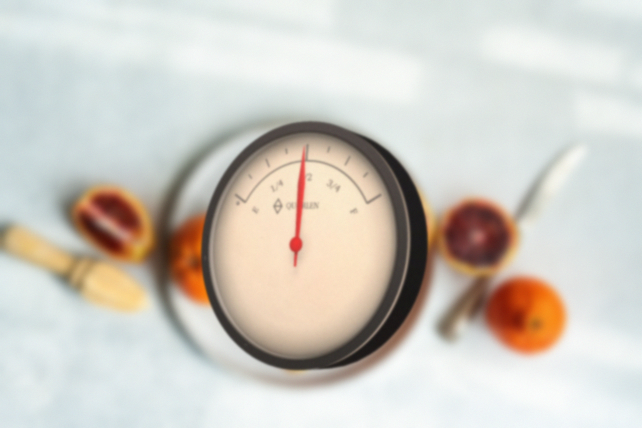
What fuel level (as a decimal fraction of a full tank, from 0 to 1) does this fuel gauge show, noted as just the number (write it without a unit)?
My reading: 0.5
